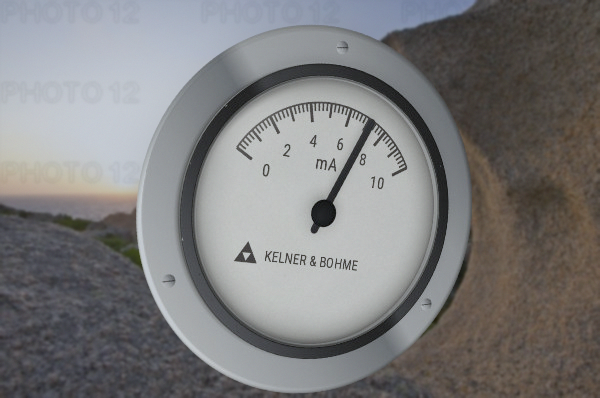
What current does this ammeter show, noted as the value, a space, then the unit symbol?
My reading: 7 mA
